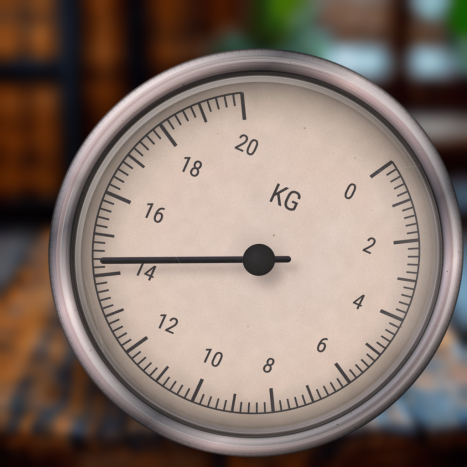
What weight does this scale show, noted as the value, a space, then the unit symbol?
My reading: 14.4 kg
